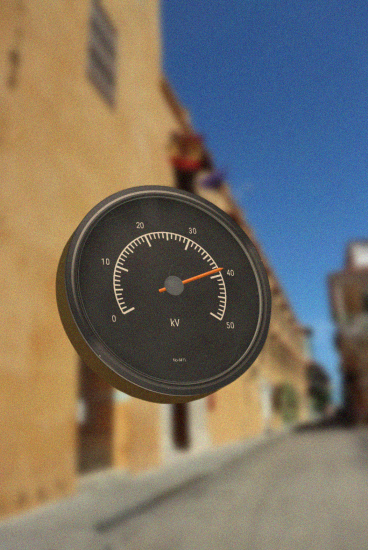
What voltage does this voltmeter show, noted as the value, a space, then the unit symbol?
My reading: 39 kV
